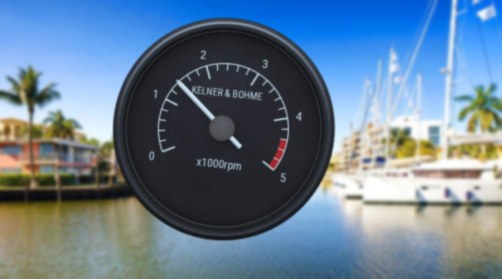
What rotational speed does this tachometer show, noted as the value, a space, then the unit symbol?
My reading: 1400 rpm
